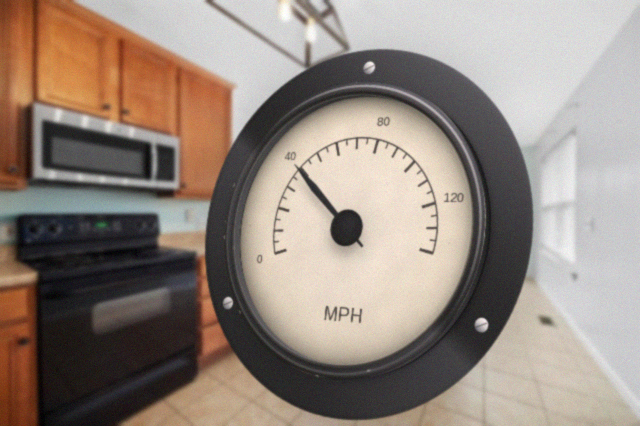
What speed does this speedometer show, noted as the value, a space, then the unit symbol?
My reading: 40 mph
